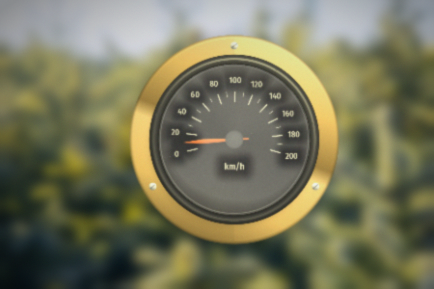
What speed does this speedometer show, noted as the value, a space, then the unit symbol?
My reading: 10 km/h
